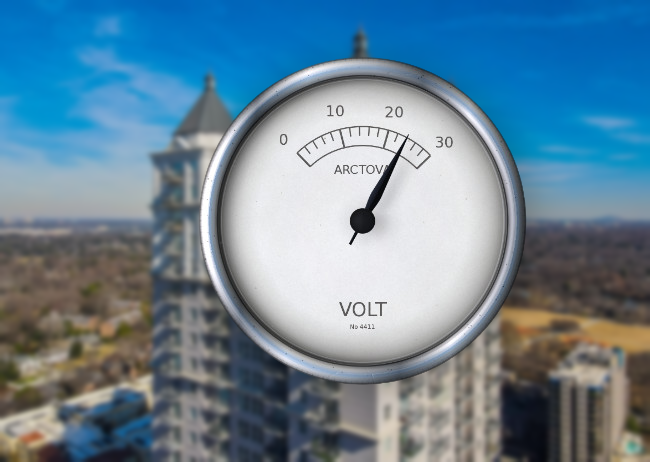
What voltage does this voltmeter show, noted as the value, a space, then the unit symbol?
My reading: 24 V
